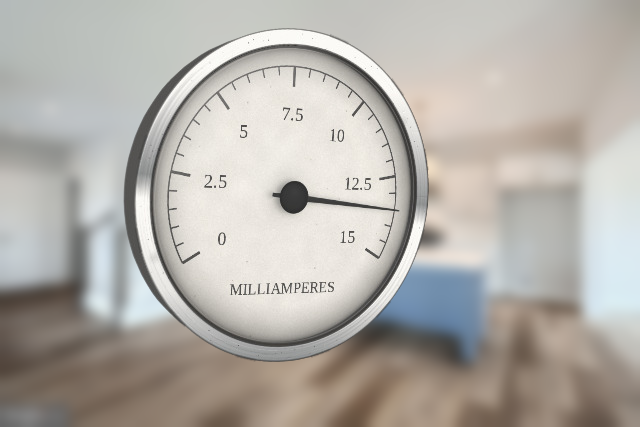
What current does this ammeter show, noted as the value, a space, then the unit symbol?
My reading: 13.5 mA
